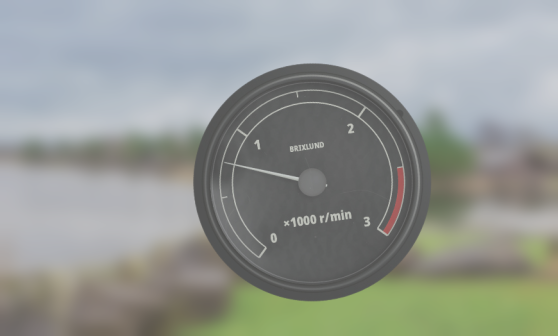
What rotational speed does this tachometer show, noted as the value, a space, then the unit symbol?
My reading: 750 rpm
